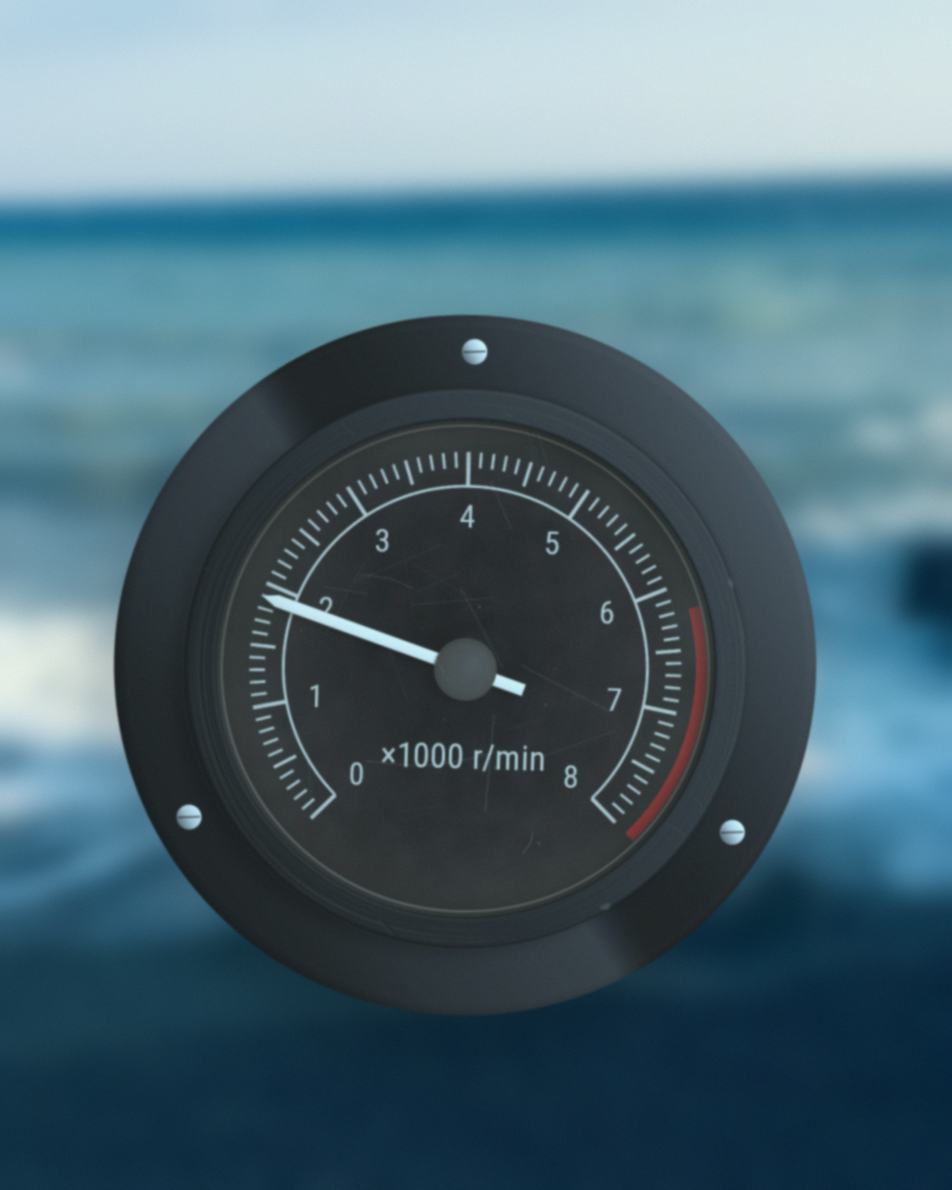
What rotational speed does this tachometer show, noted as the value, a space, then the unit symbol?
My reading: 1900 rpm
